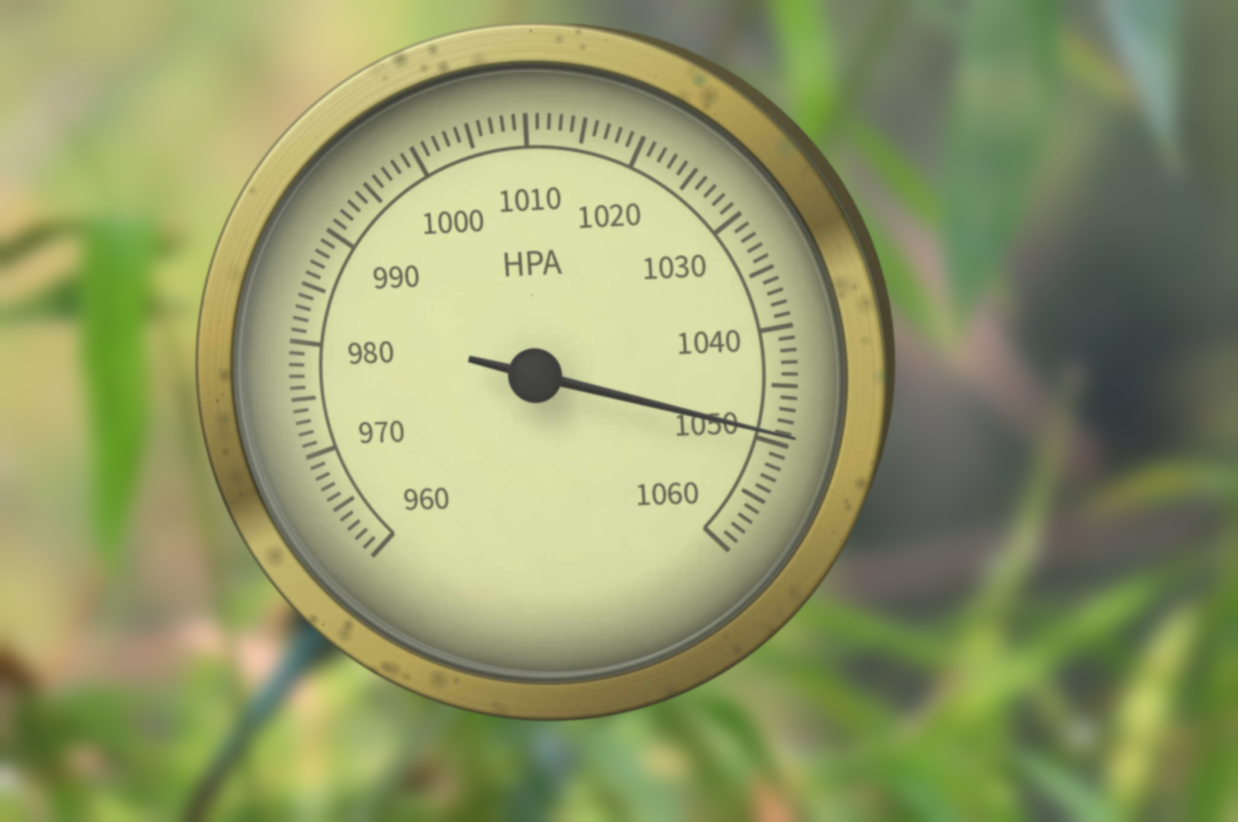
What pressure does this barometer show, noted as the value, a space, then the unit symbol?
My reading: 1049 hPa
